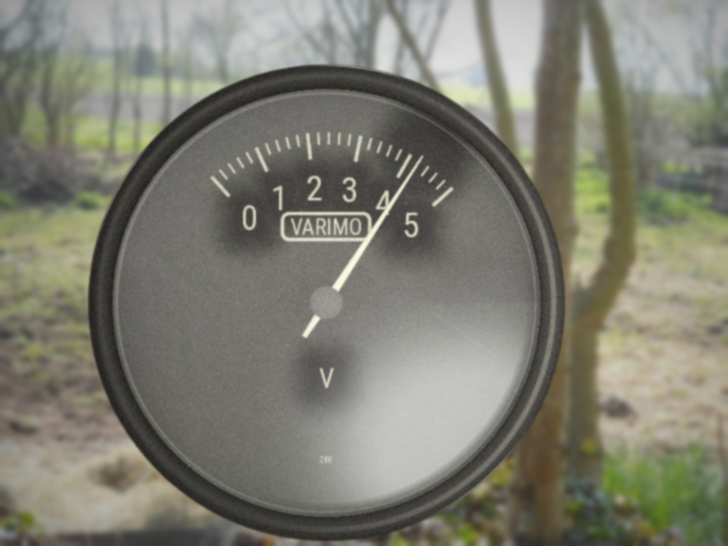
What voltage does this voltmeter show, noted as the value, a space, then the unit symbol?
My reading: 4.2 V
